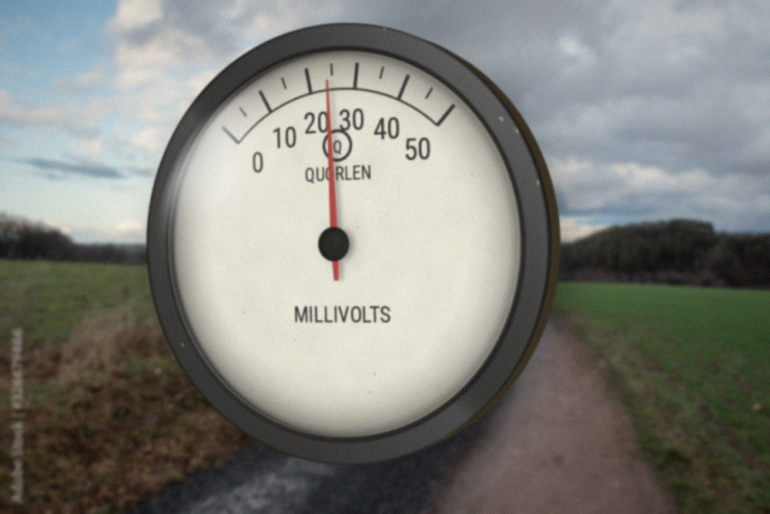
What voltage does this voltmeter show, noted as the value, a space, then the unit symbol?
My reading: 25 mV
